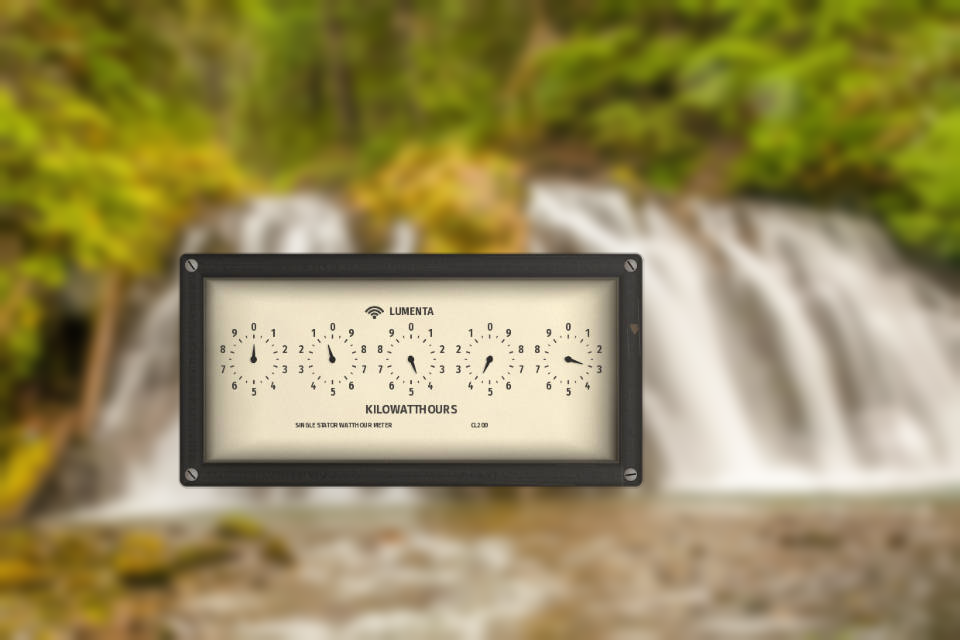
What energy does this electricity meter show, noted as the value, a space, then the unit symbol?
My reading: 443 kWh
